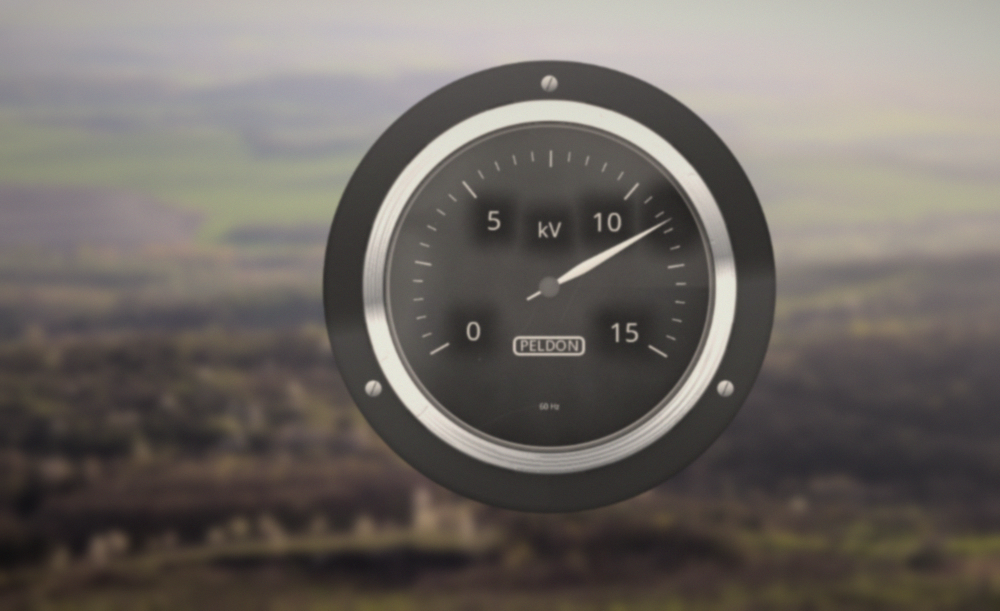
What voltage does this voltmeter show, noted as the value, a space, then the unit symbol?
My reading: 11.25 kV
